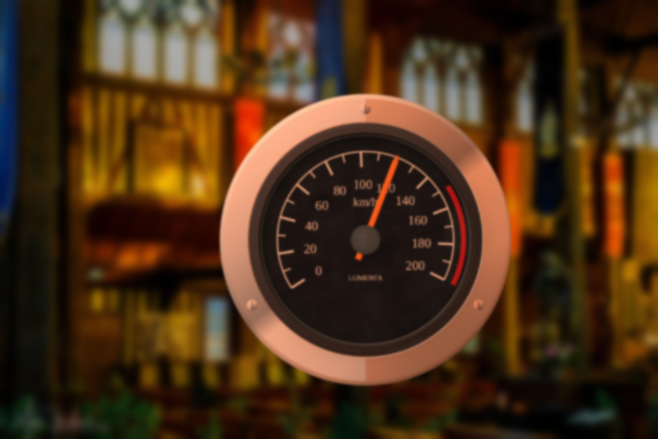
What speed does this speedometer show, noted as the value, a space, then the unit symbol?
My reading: 120 km/h
